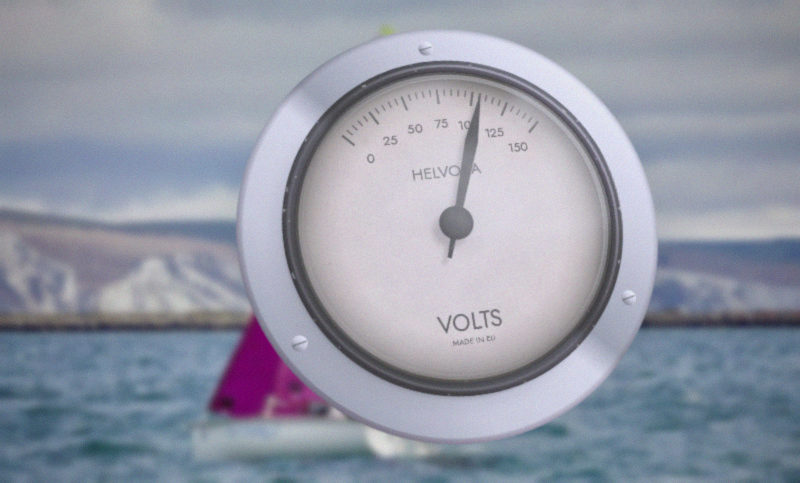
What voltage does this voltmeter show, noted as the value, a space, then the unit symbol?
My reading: 105 V
